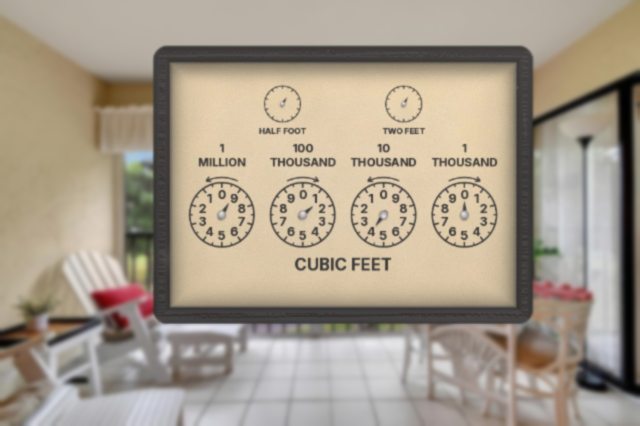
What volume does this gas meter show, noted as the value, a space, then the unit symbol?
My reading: 914000 ft³
